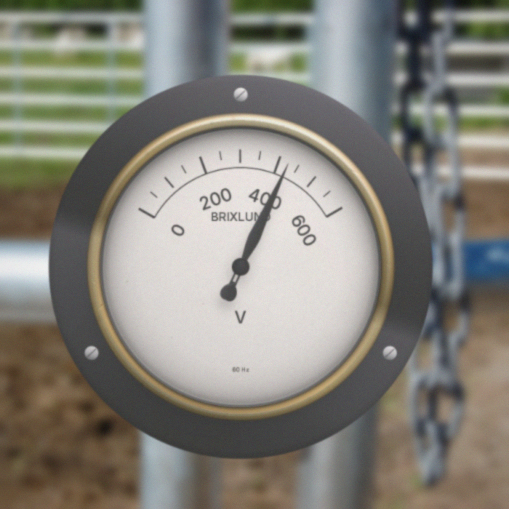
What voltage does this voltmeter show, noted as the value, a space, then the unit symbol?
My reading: 425 V
